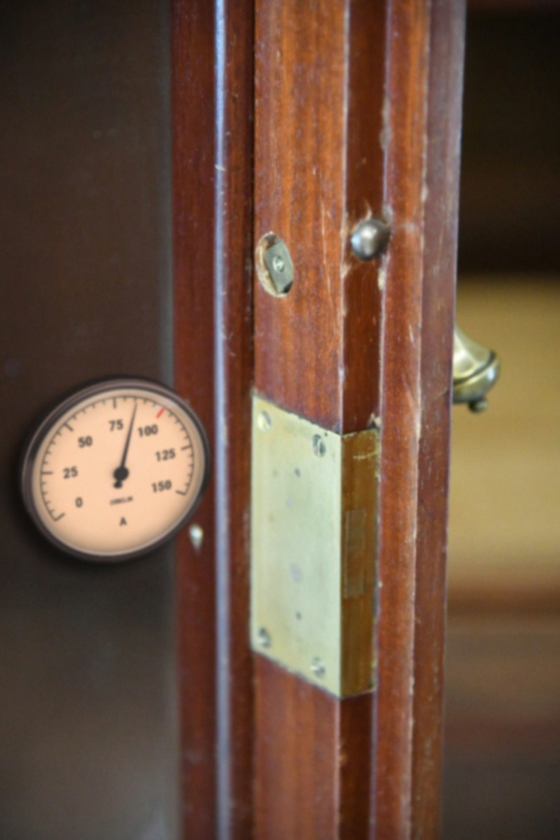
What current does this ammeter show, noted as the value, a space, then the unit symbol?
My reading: 85 A
